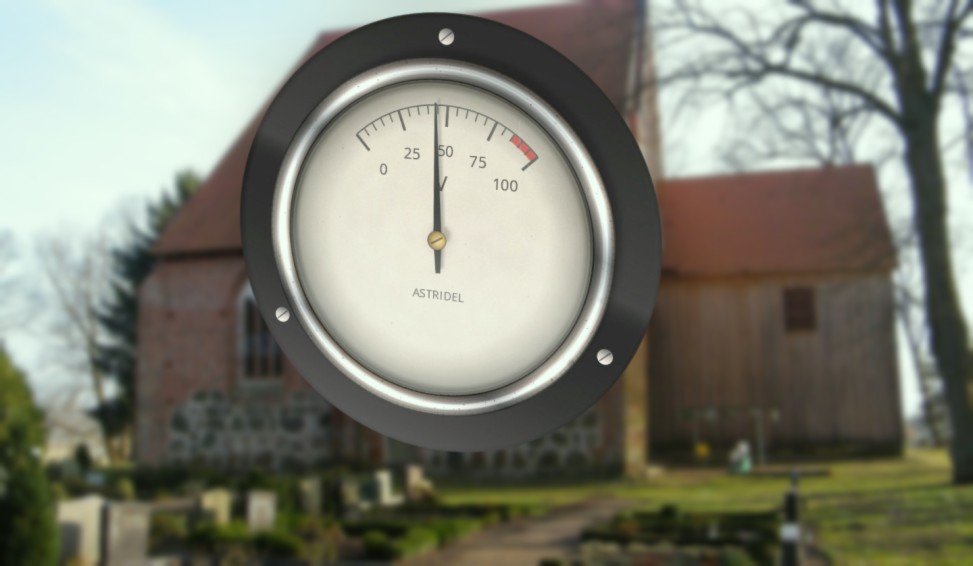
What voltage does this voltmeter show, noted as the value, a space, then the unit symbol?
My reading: 45 V
